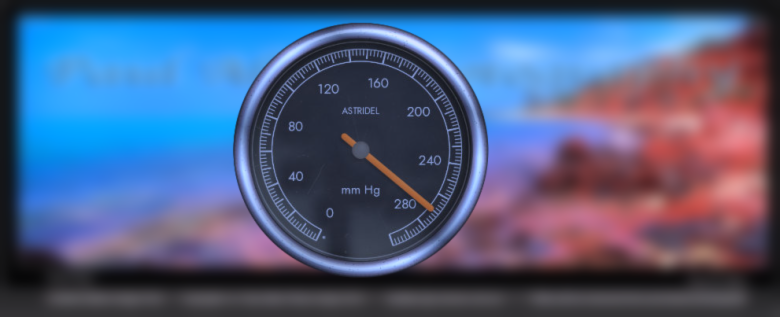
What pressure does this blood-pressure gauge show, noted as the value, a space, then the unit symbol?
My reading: 270 mmHg
